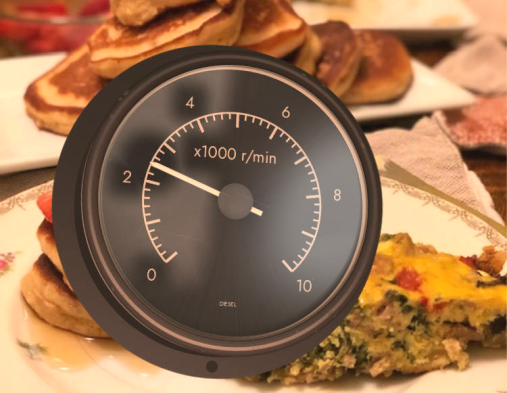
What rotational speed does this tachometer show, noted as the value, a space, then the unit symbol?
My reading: 2400 rpm
